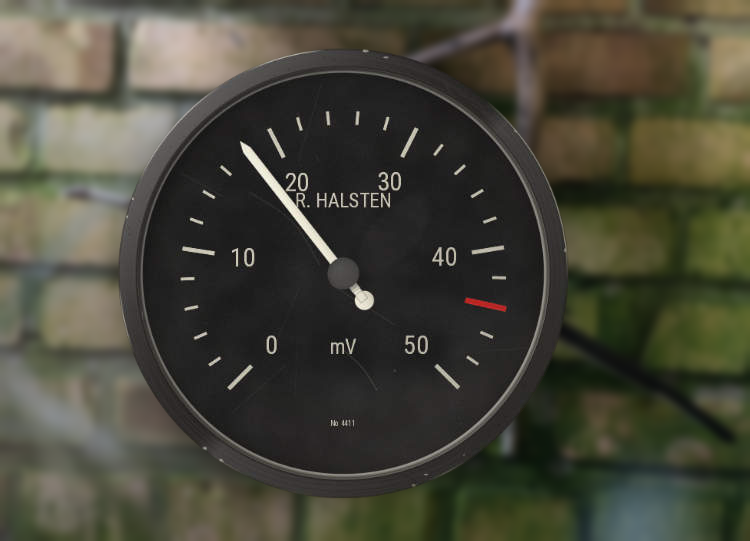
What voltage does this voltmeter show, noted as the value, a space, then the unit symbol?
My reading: 18 mV
